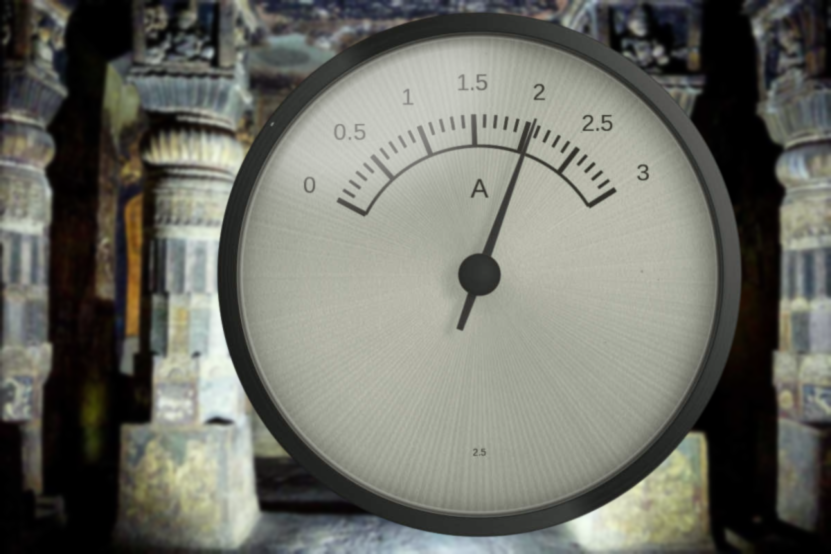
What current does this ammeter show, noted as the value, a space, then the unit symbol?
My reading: 2.05 A
